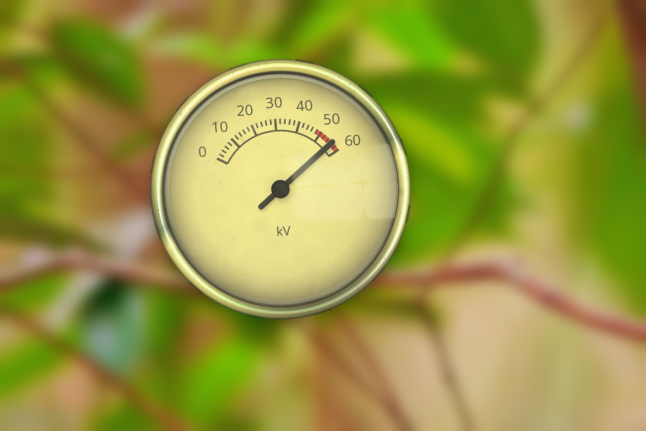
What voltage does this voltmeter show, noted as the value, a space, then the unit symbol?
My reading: 56 kV
